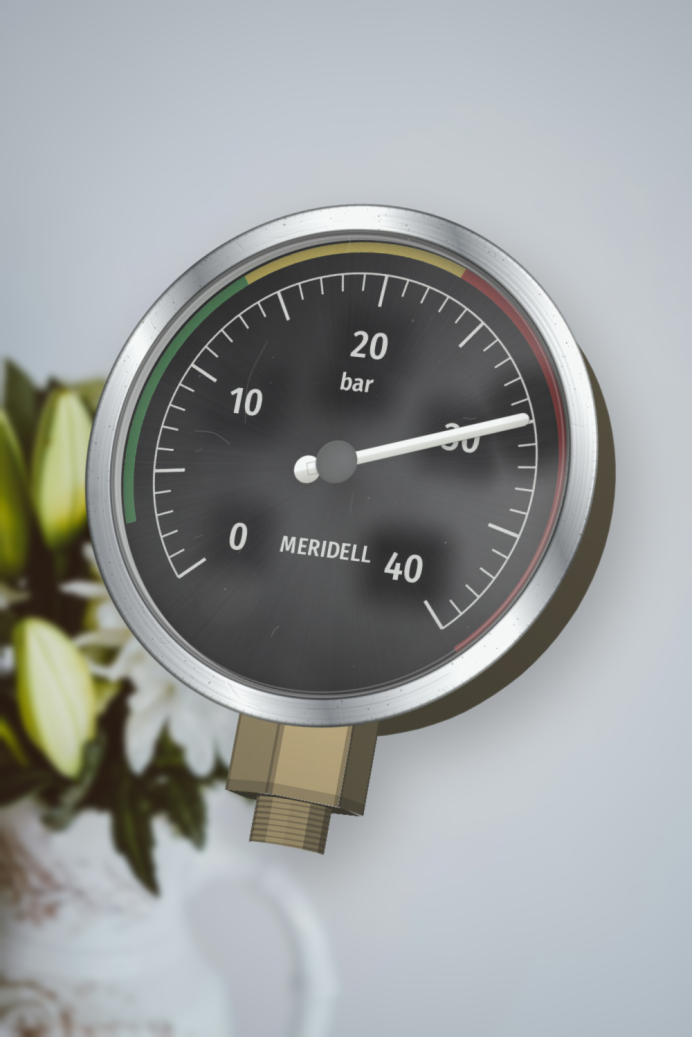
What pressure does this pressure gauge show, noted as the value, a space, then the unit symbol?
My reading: 30 bar
